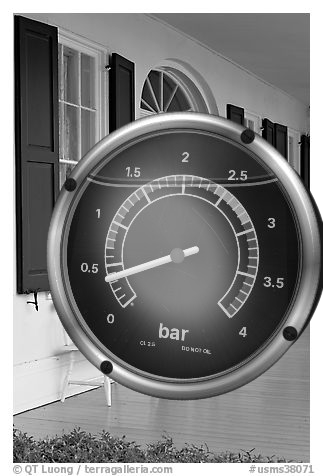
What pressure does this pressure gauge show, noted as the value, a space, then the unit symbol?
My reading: 0.35 bar
